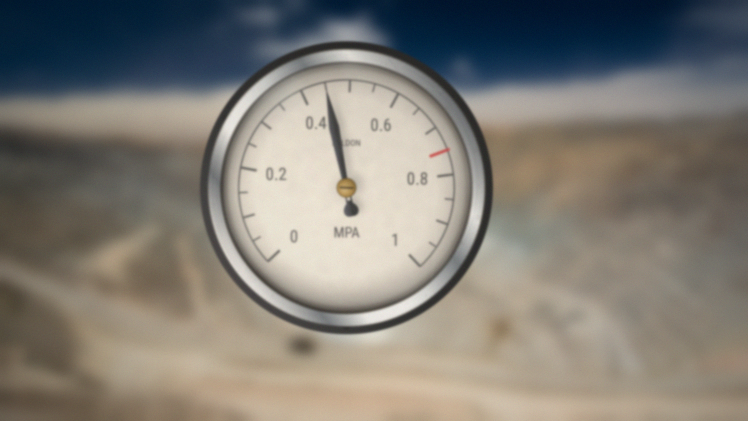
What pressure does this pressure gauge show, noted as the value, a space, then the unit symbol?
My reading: 0.45 MPa
